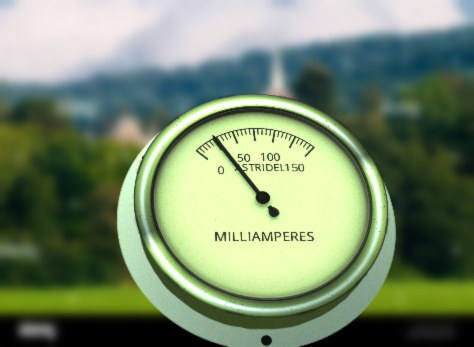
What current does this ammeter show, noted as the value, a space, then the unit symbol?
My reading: 25 mA
